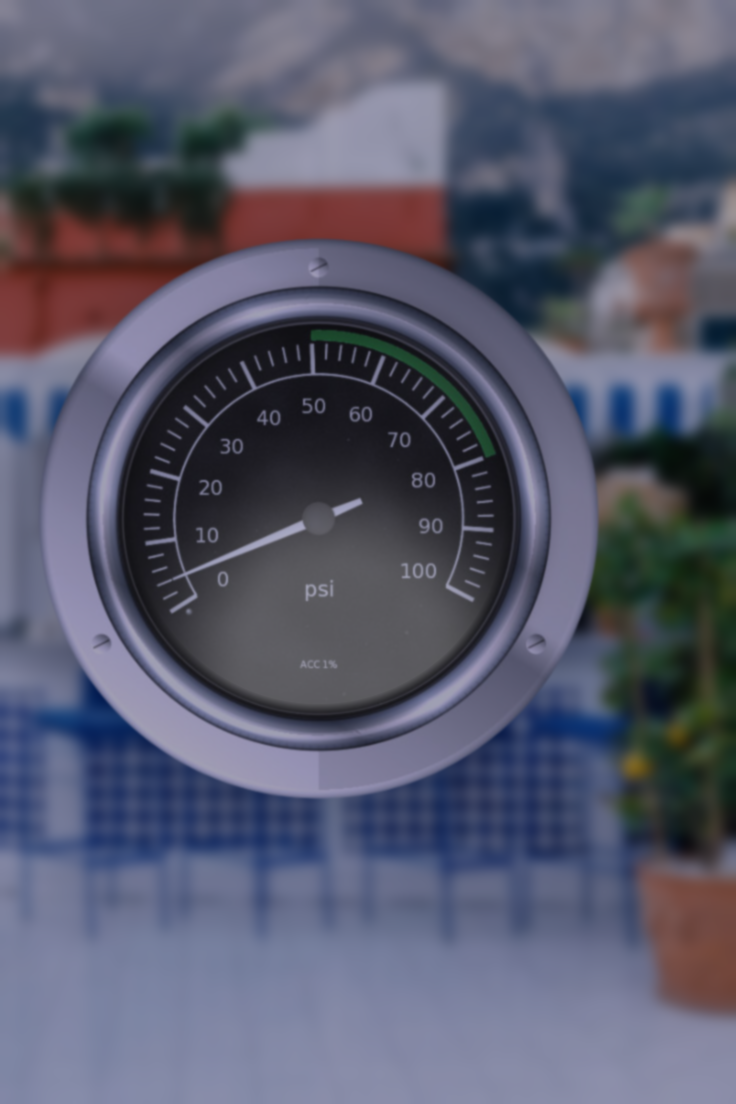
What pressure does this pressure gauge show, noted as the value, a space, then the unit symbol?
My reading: 4 psi
